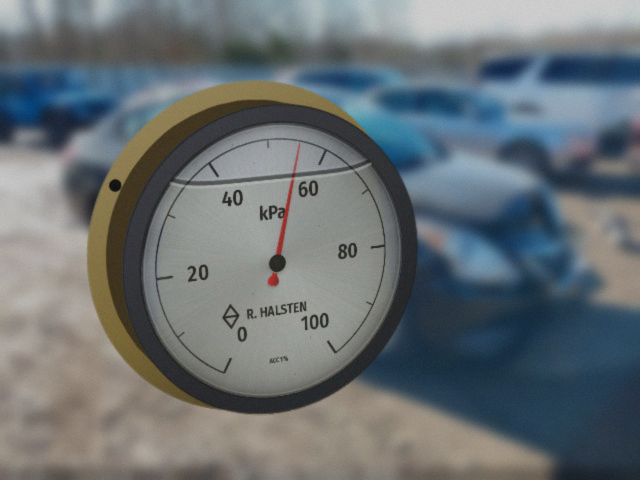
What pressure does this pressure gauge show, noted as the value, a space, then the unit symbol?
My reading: 55 kPa
